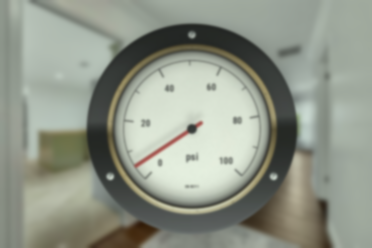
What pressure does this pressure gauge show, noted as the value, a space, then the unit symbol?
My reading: 5 psi
